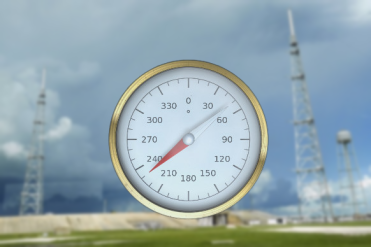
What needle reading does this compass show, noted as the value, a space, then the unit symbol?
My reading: 230 °
